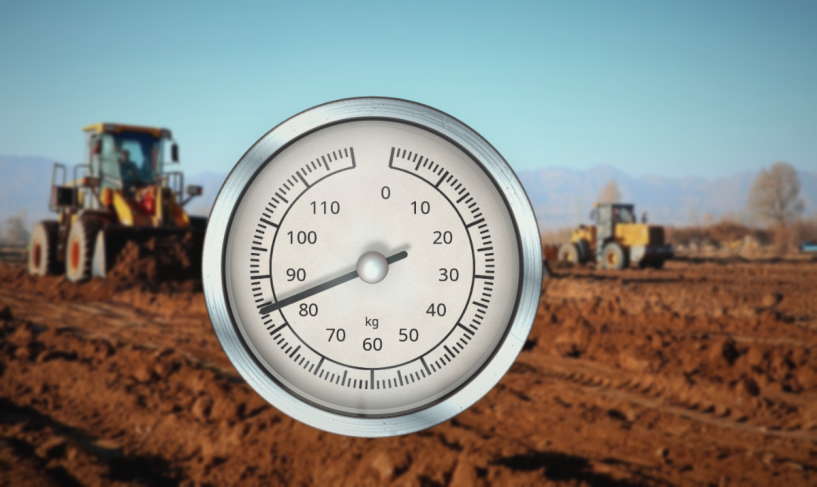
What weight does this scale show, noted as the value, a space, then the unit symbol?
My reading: 84 kg
